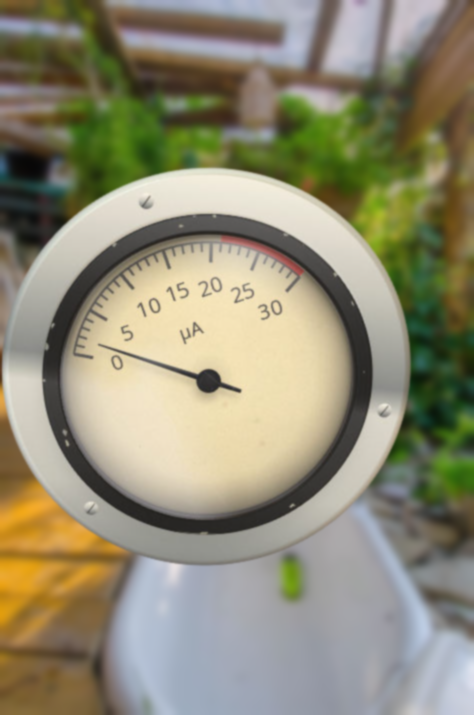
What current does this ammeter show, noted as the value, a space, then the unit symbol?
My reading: 2 µA
